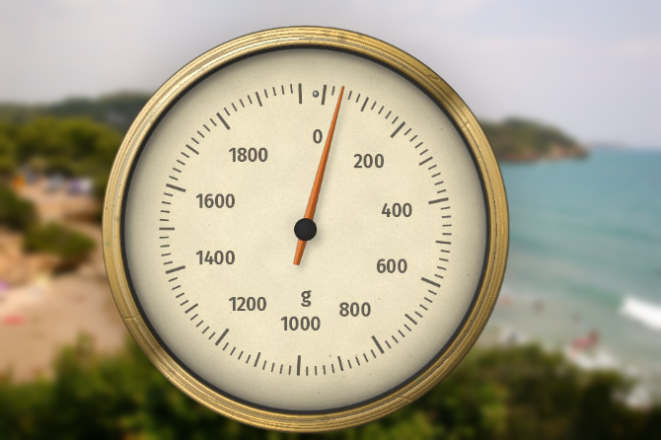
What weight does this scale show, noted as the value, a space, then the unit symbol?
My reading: 40 g
